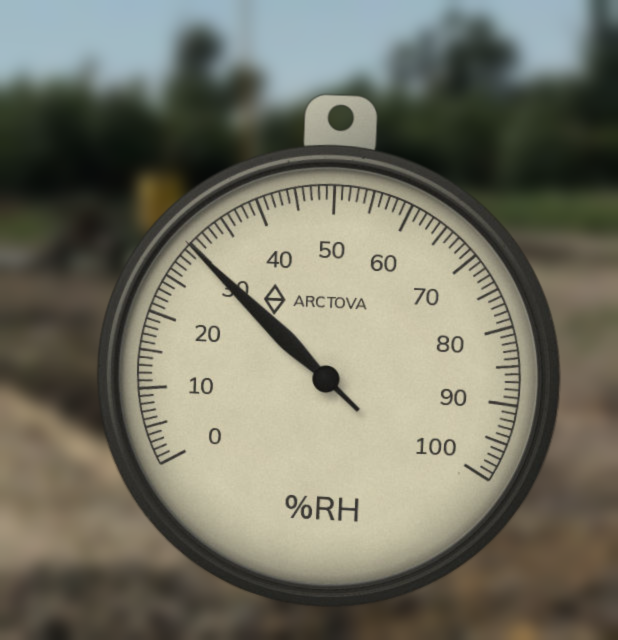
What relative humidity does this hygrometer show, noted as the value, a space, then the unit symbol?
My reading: 30 %
